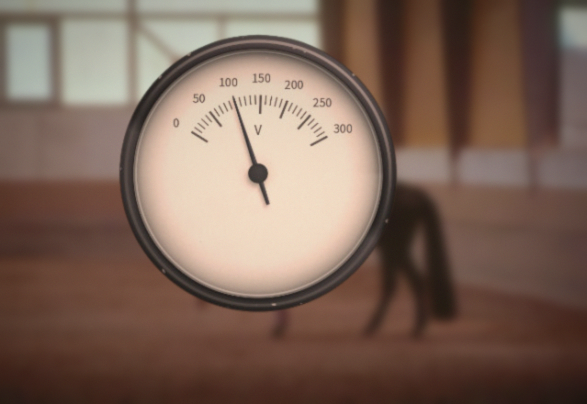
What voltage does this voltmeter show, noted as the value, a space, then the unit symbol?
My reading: 100 V
